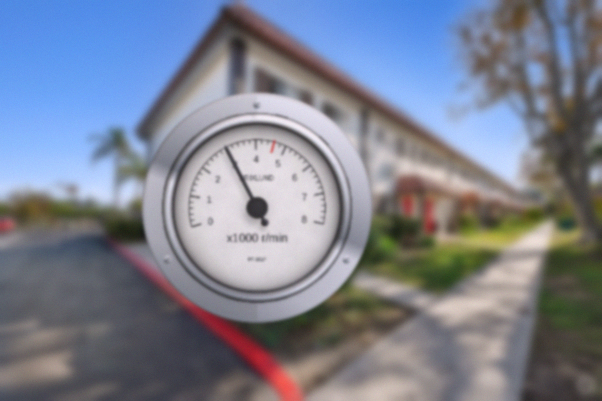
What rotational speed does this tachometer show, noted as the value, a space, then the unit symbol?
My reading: 3000 rpm
